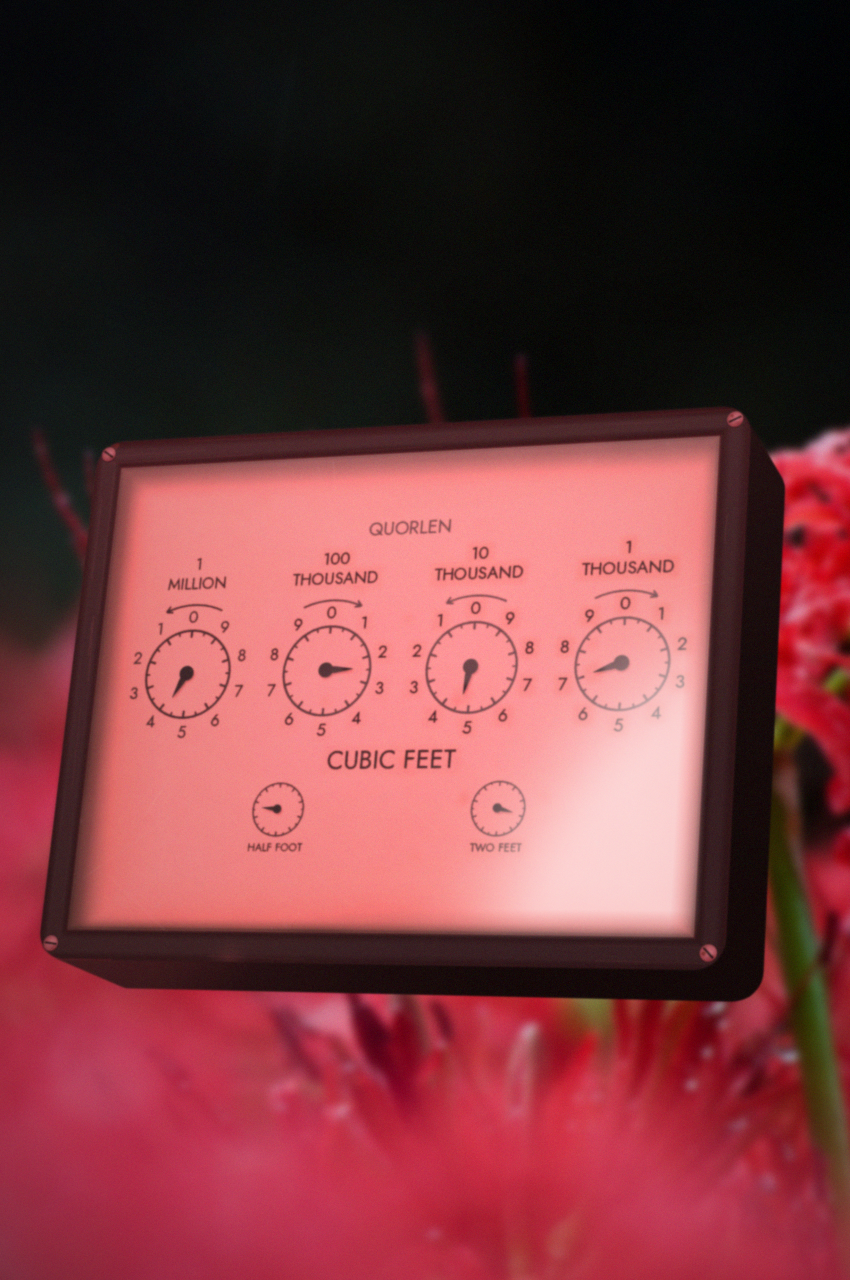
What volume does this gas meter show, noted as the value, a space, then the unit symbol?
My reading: 424700 ft³
